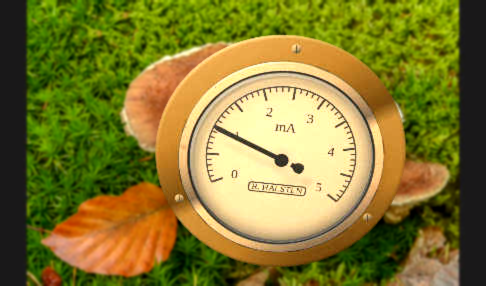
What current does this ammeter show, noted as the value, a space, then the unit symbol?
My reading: 1 mA
